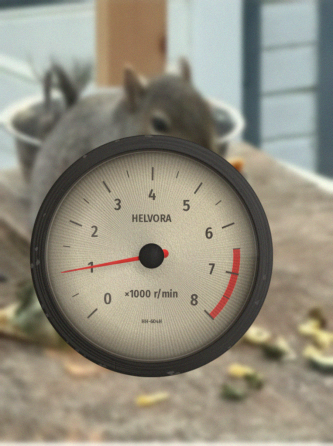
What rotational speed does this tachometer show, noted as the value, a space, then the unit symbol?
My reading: 1000 rpm
